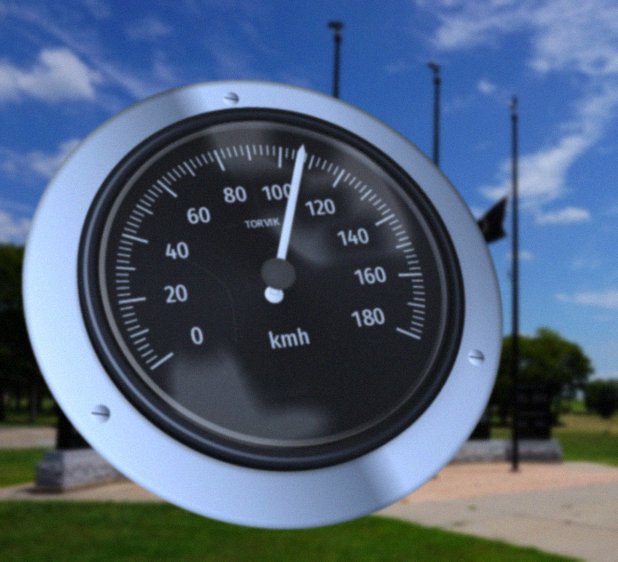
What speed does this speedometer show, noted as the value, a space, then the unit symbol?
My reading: 106 km/h
